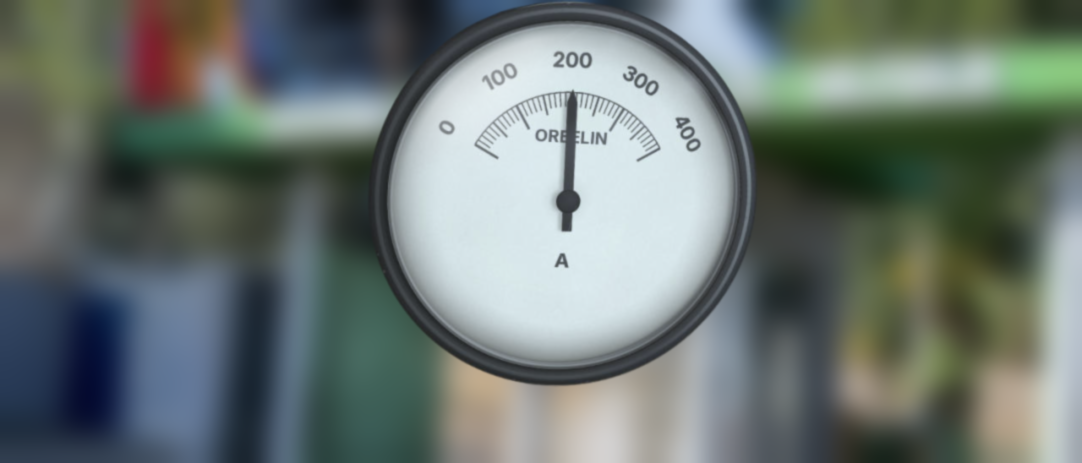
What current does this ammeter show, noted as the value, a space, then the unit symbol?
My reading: 200 A
